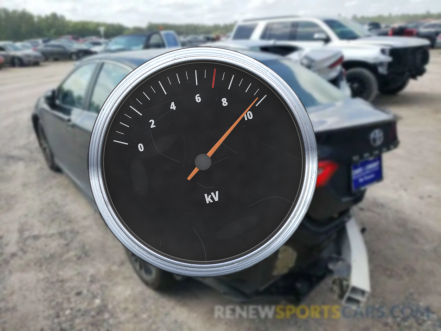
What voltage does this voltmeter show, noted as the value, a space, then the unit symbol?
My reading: 9.75 kV
